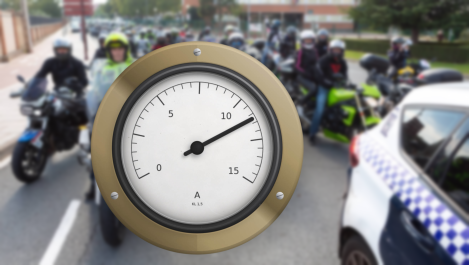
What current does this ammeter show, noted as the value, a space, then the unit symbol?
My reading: 11.25 A
